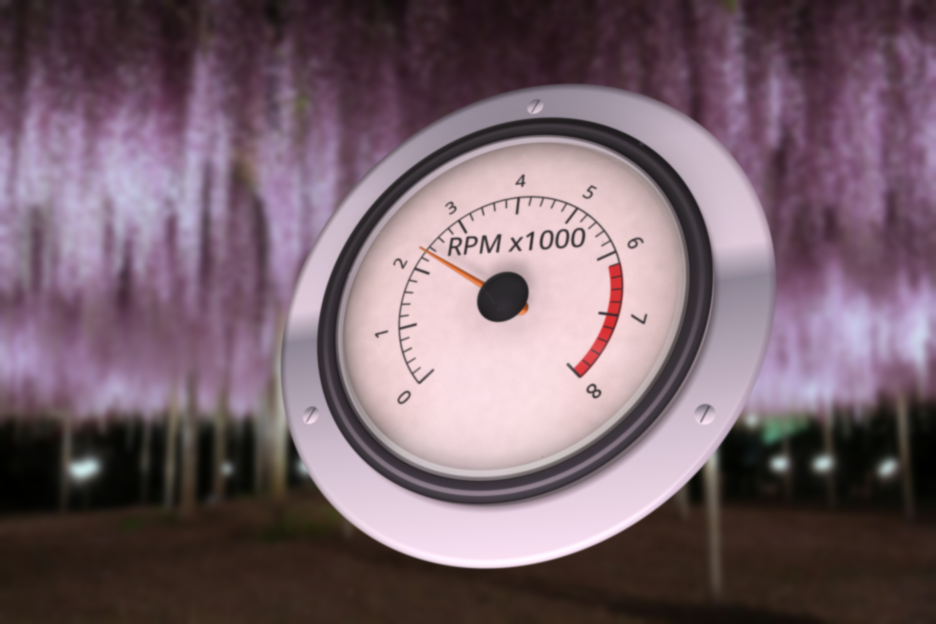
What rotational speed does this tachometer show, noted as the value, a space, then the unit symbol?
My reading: 2300 rpm
